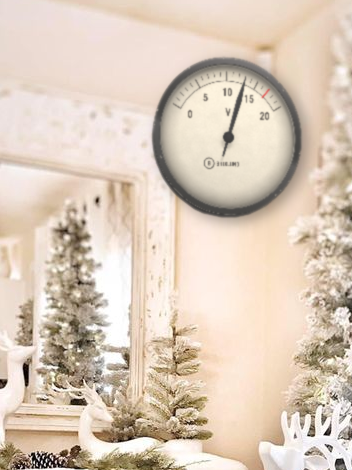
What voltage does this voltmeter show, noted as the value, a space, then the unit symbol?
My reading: 13 V
